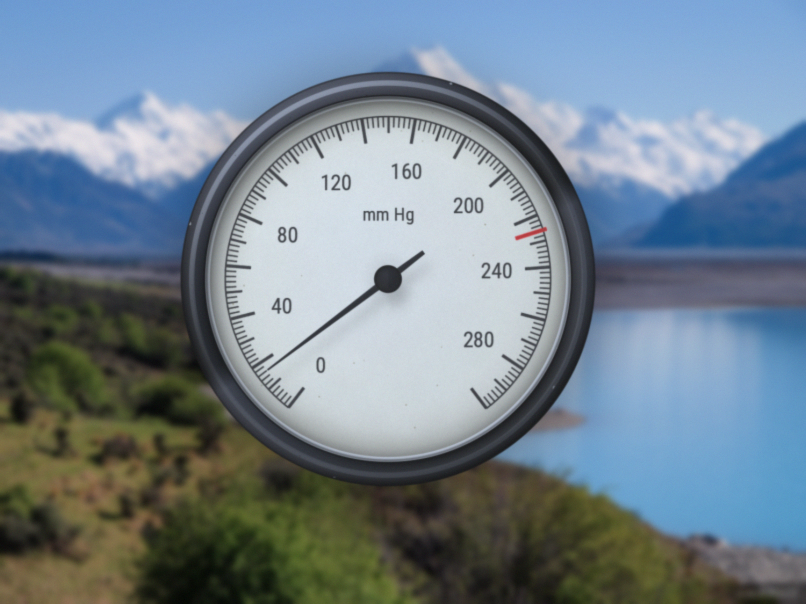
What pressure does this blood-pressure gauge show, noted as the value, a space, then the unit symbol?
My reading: 16 mmHg
